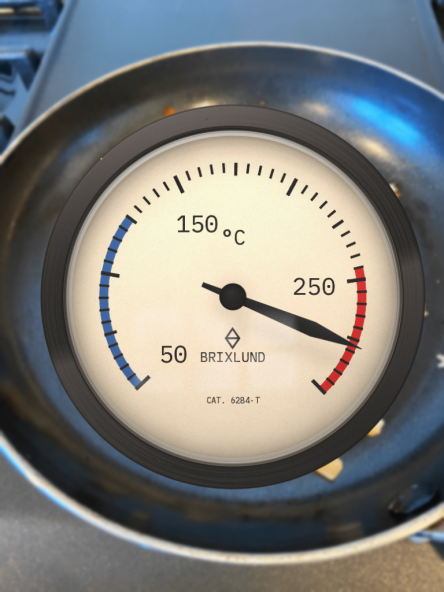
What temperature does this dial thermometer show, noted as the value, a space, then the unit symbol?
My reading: 277.5 °C
